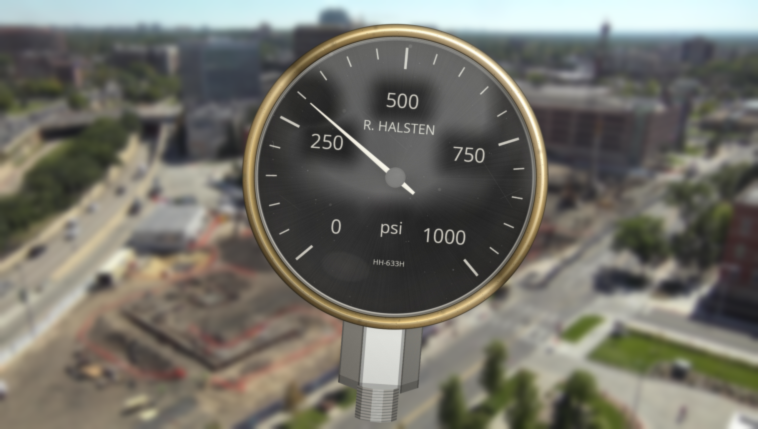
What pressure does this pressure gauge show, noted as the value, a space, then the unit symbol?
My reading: 300 psi
